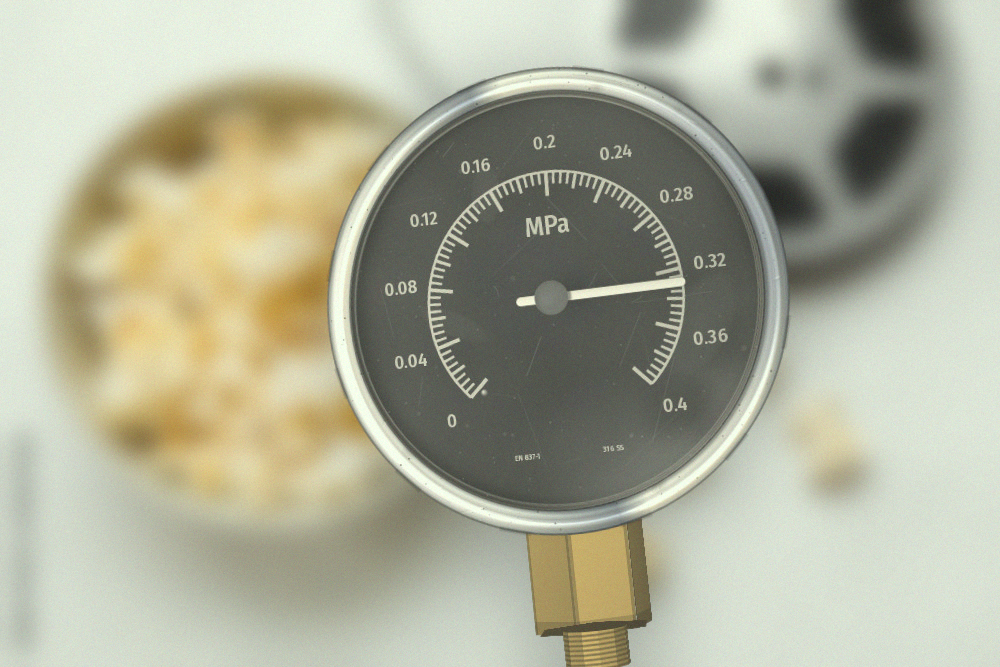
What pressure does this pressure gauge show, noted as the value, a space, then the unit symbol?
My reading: 0.33 MPa
